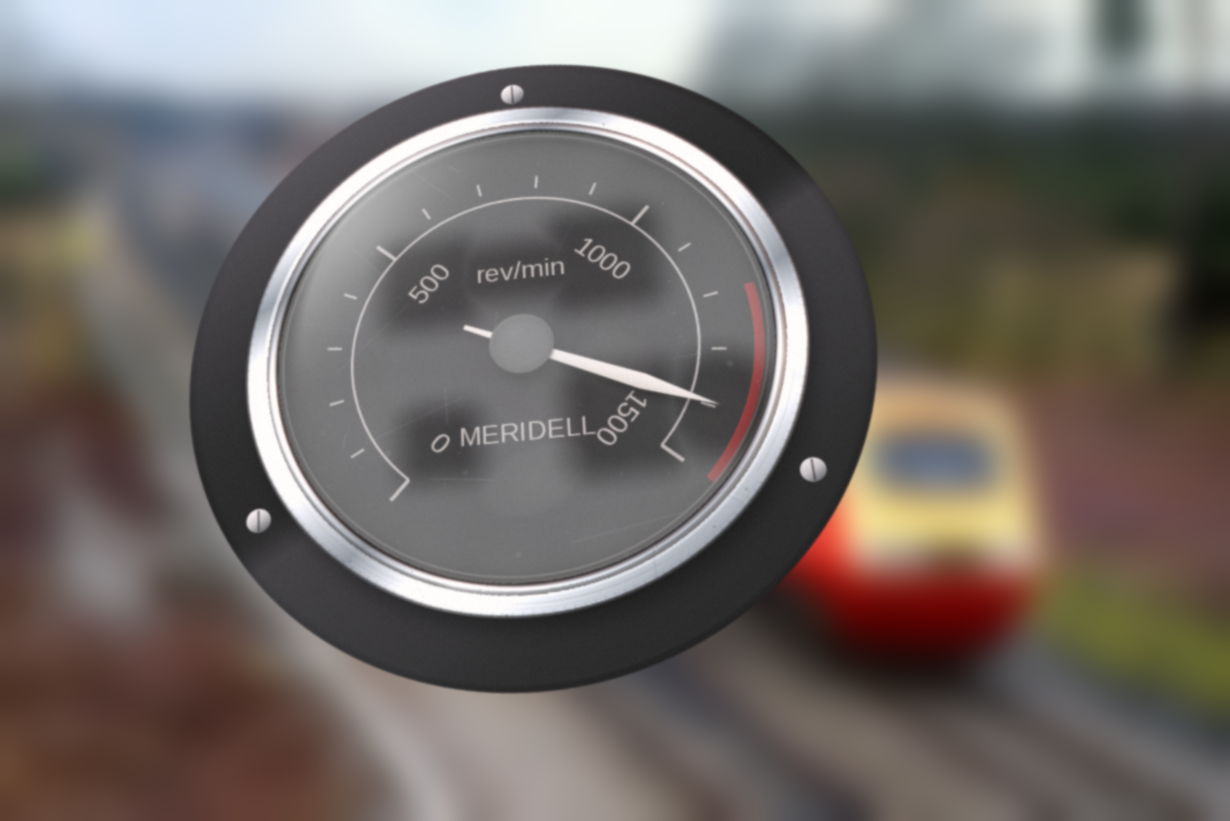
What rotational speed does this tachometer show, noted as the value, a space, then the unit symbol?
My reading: 1400 rpm
